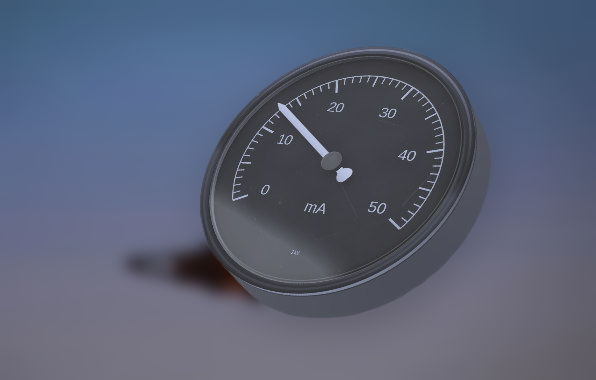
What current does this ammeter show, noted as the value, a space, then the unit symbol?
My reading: 13 mA
